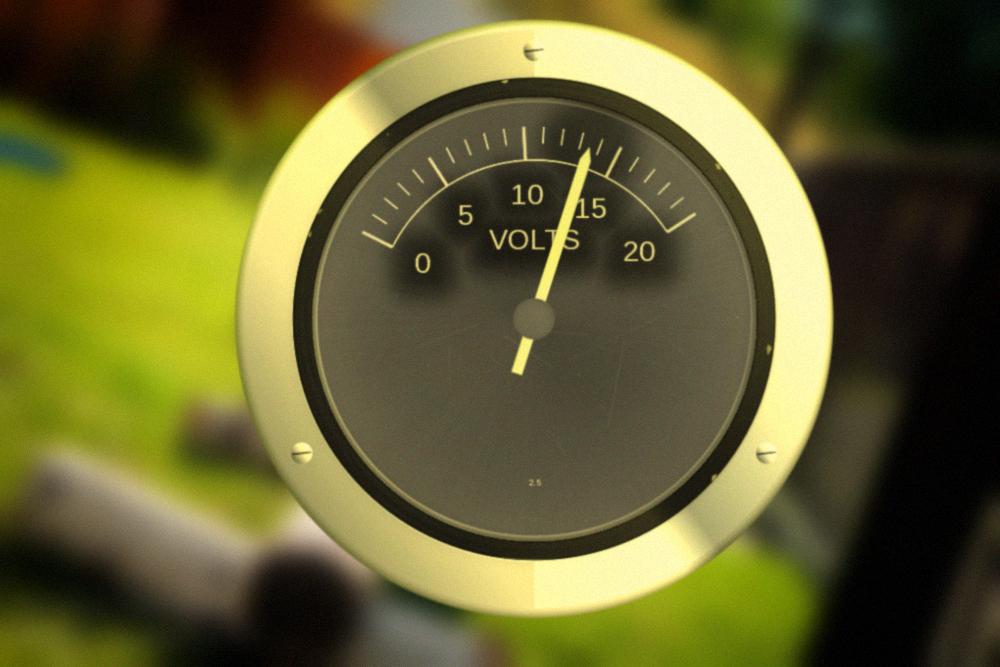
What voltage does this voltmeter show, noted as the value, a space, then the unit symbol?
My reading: 13.5 V
